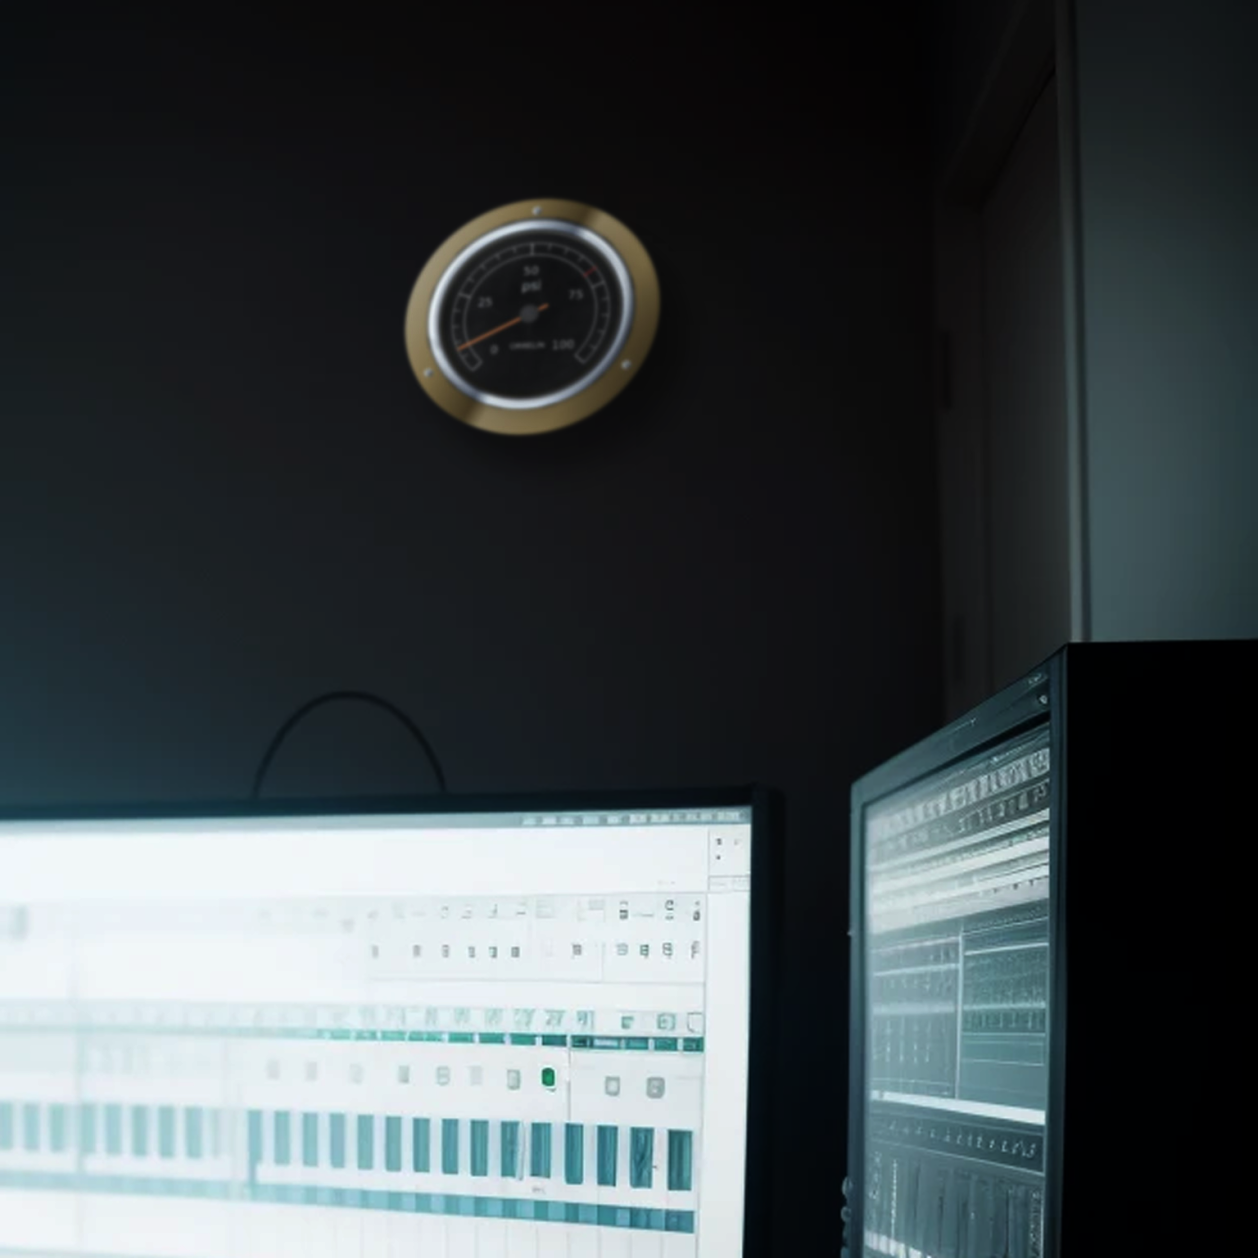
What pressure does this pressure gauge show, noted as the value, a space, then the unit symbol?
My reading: 7.5 psi
